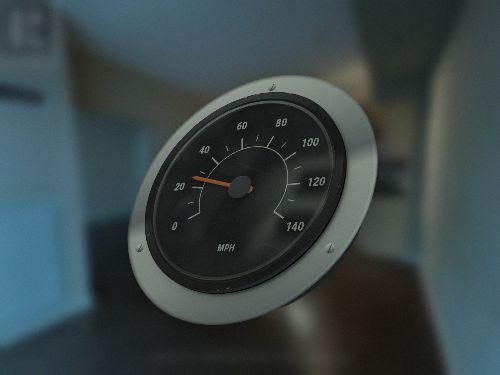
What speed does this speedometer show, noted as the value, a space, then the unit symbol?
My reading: 25 mph
